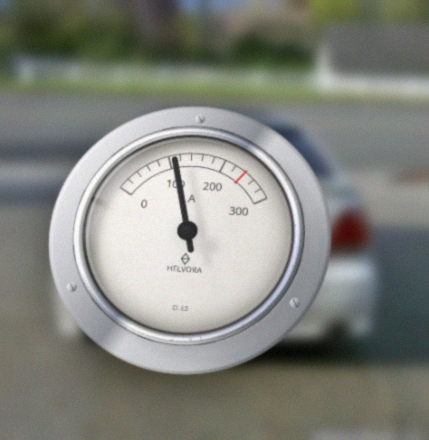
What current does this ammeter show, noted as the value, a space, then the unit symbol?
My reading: 110 A
